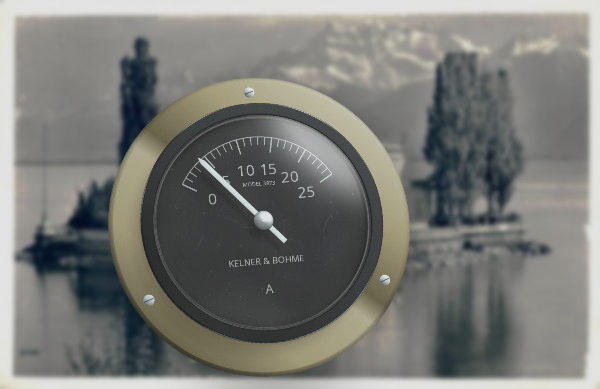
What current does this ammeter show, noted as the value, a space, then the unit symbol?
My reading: 4 A
